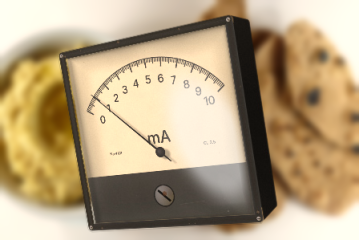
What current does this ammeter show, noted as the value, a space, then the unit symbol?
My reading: 1 mA
